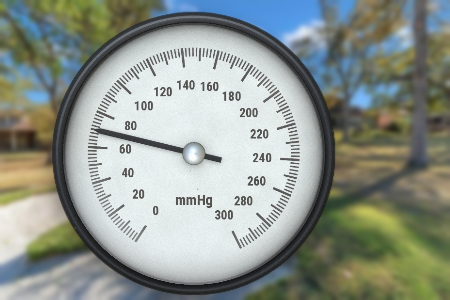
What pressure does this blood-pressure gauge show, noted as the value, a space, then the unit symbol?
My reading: 70 mmHg
